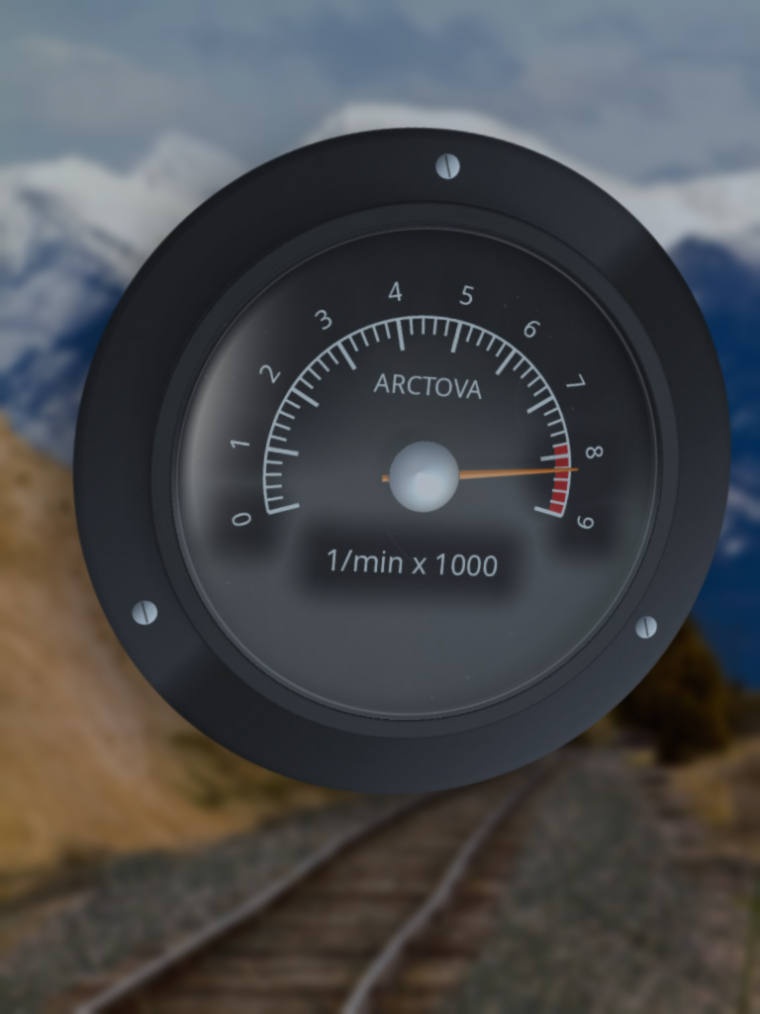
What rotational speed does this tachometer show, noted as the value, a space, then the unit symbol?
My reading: 8200 rpm
